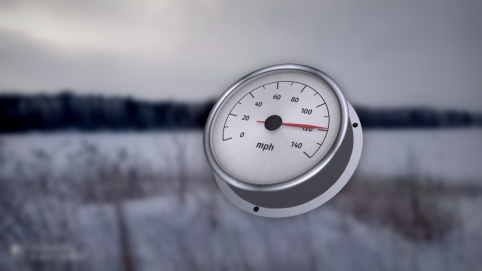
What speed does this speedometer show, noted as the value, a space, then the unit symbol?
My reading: 120 mph
